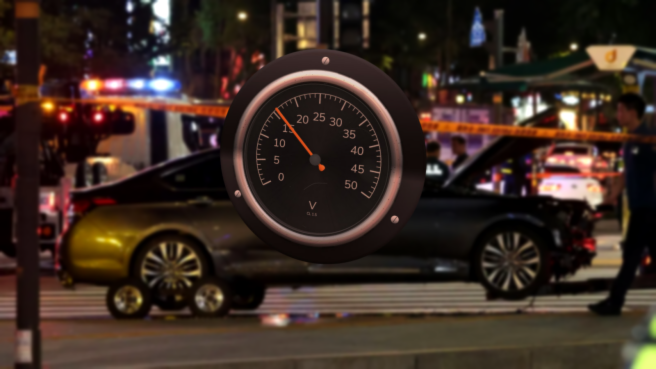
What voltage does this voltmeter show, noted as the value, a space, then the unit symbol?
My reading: 16 V
